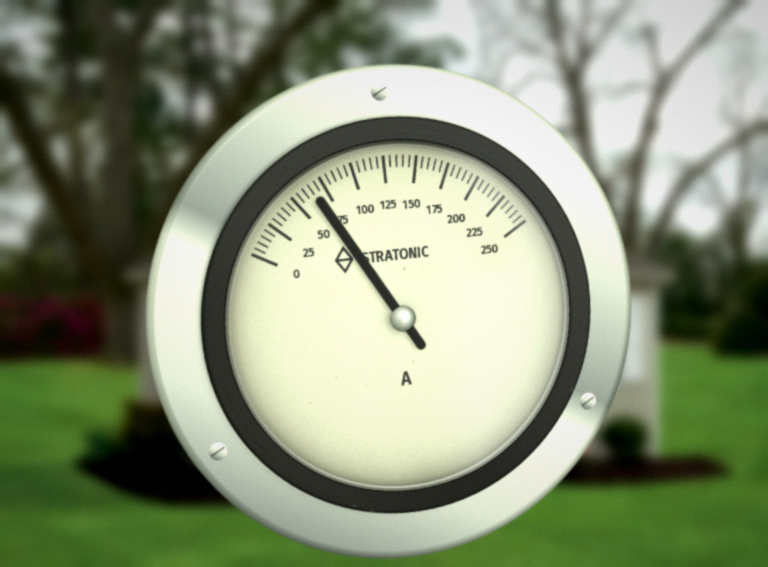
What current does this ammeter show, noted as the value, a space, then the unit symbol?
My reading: 65 A
